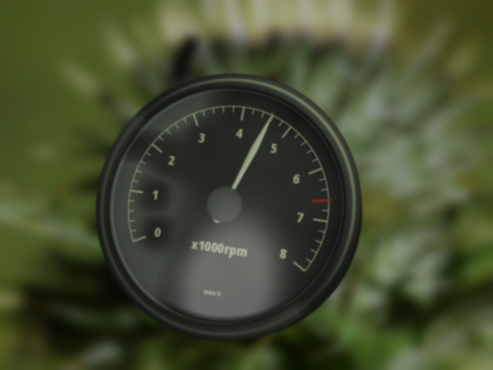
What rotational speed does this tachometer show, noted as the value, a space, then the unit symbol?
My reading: 4600 rpm
